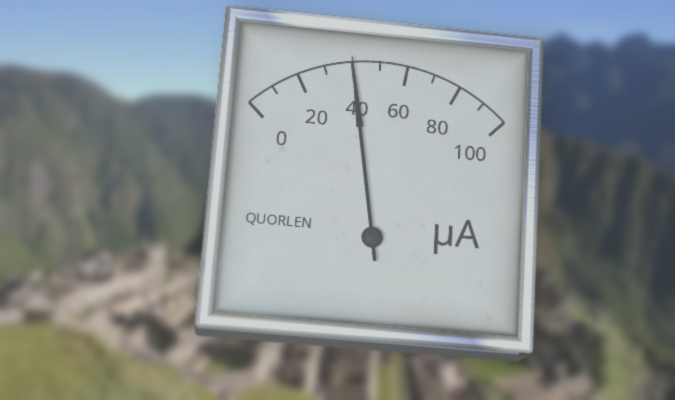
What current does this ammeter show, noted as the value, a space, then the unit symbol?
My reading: 40 µA
